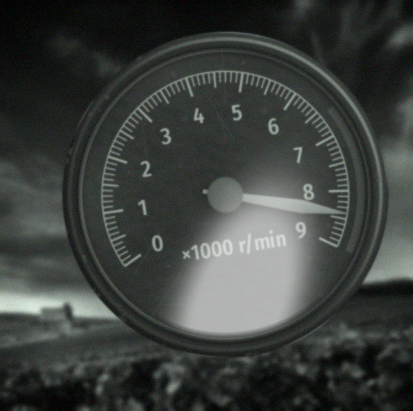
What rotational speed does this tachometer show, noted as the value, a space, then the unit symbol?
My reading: 8400 rpm
